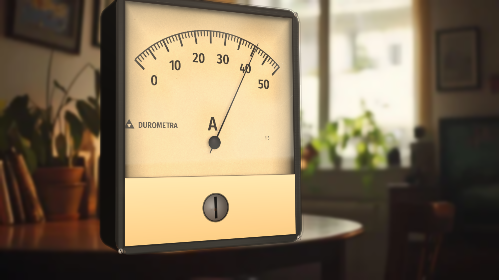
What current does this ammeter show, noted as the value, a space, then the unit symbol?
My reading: 40 A
